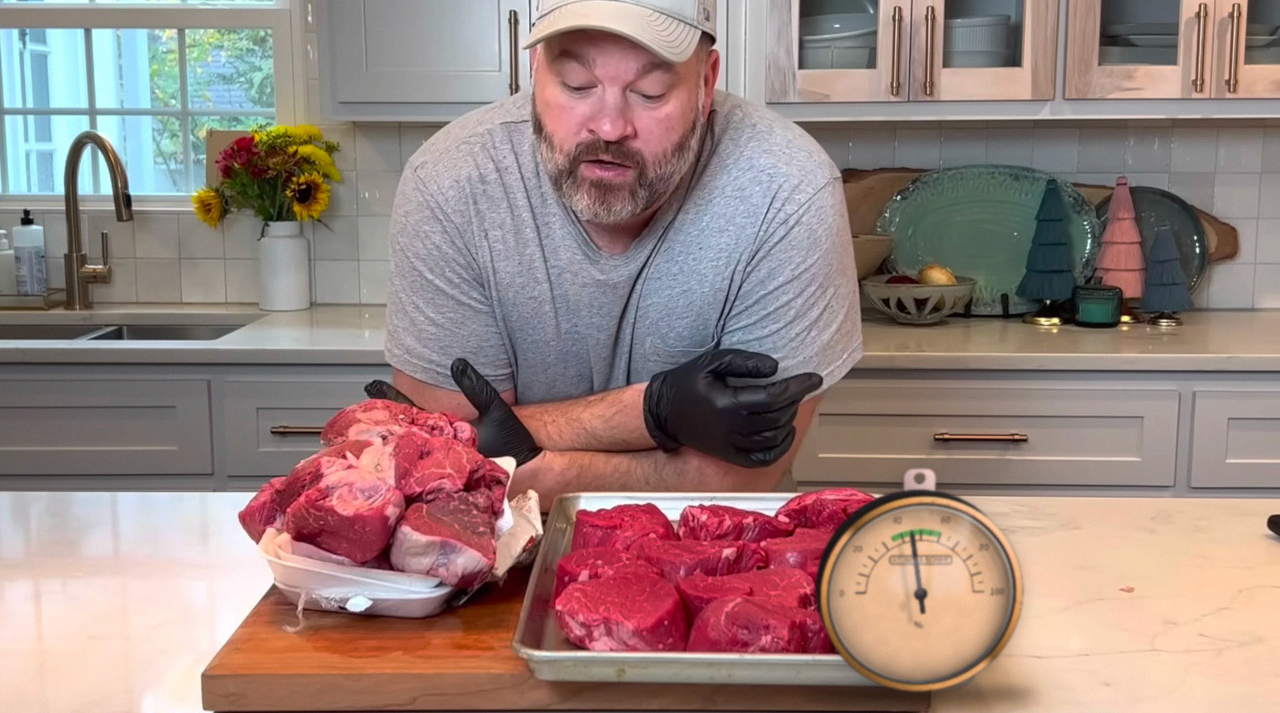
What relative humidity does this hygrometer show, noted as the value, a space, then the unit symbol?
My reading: 45 %
